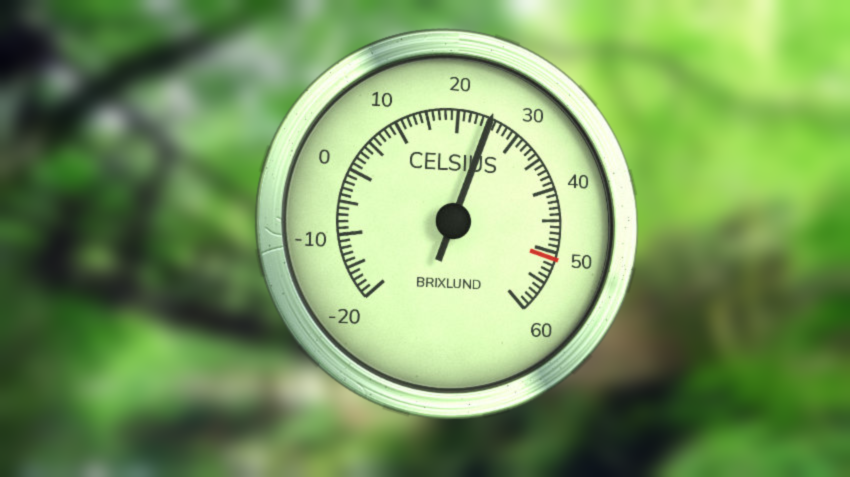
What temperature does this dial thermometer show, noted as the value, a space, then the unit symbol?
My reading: 25 °C
